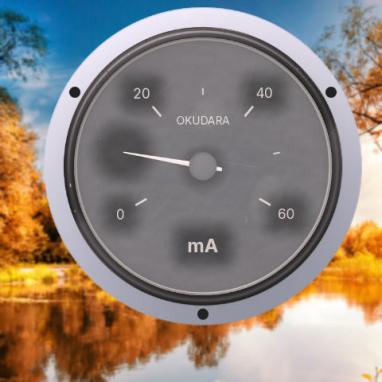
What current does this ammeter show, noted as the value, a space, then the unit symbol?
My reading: 10 mA
